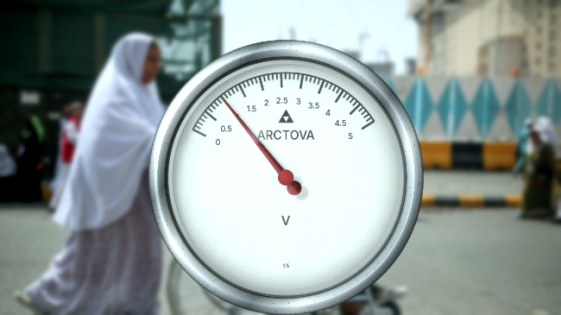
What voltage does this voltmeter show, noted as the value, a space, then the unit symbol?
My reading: 1 V
